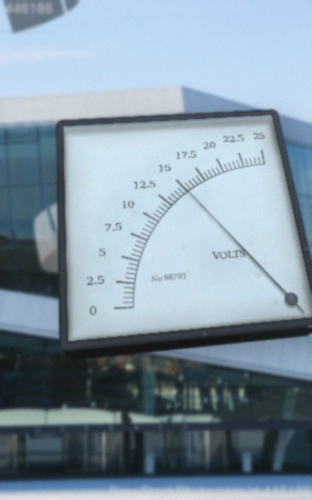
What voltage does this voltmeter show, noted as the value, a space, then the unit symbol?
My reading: 15 V
